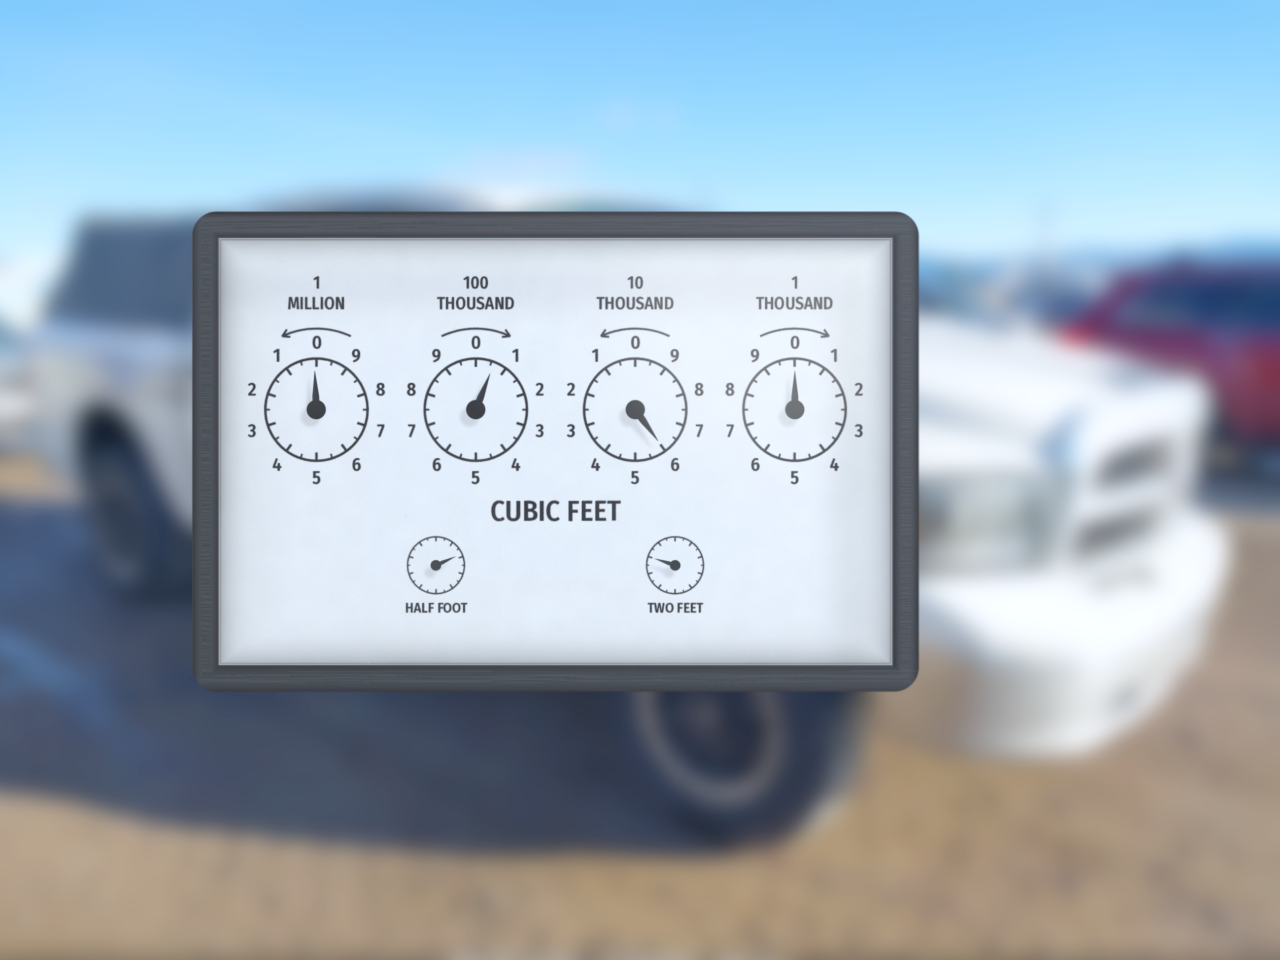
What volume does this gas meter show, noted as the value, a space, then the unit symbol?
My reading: 6000 ft³
